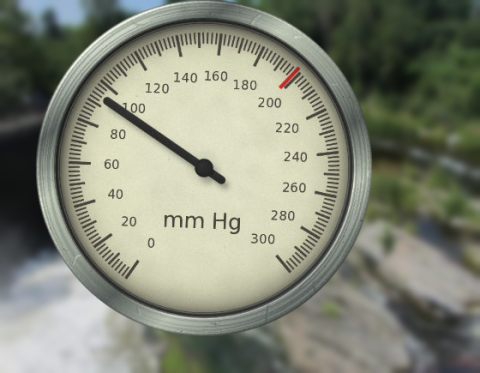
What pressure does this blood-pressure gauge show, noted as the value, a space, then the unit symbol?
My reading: 94 mmHg
